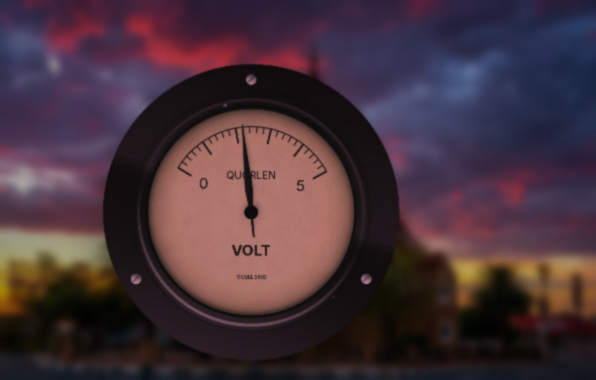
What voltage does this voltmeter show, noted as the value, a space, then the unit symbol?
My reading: 2.2 V
